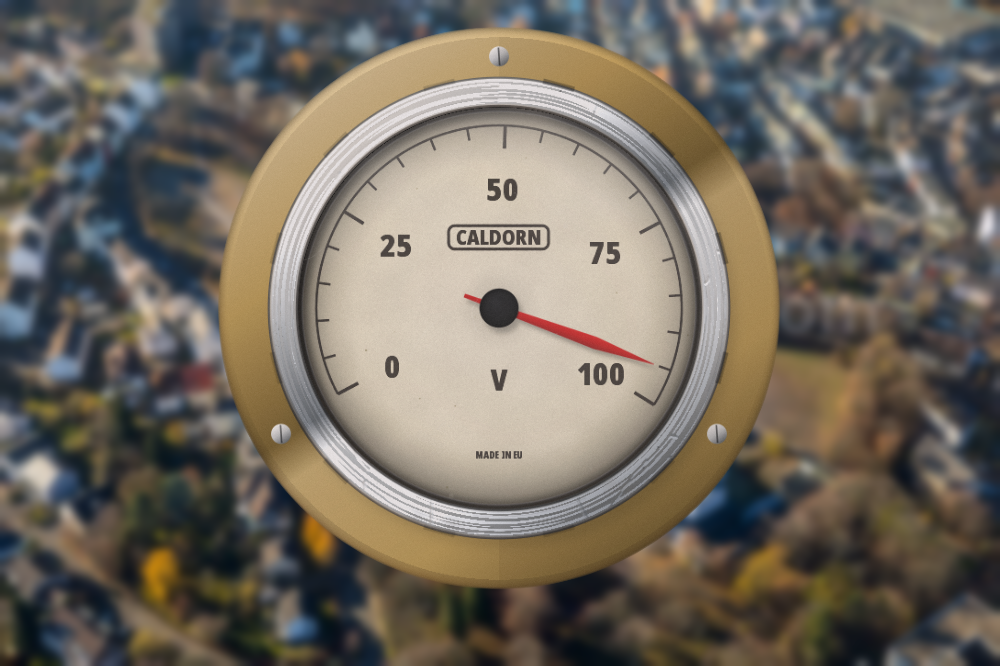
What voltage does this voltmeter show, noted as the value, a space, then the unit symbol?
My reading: 95 V
